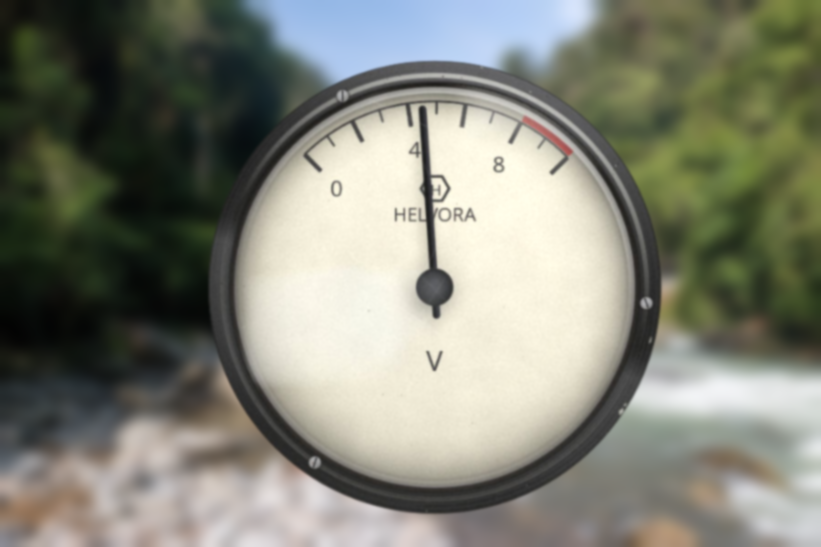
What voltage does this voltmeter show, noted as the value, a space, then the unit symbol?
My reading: 4.5 V
